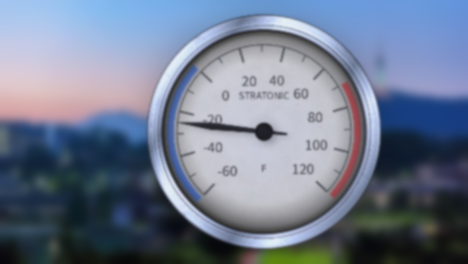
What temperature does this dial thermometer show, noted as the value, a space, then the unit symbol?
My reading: -25 °F
